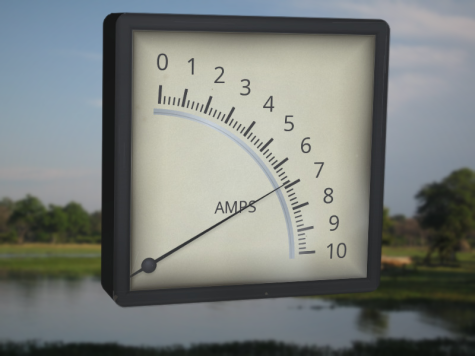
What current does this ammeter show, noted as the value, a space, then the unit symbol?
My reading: 6.8 A
